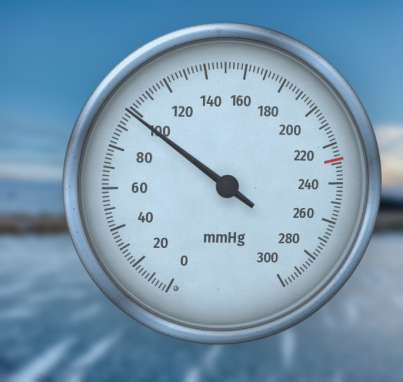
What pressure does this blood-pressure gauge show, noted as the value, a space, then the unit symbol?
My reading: 98 mmHg
